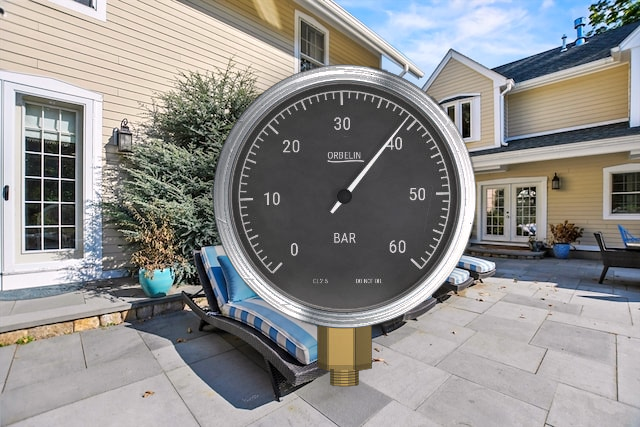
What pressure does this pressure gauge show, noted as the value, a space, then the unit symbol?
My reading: 39 bar
